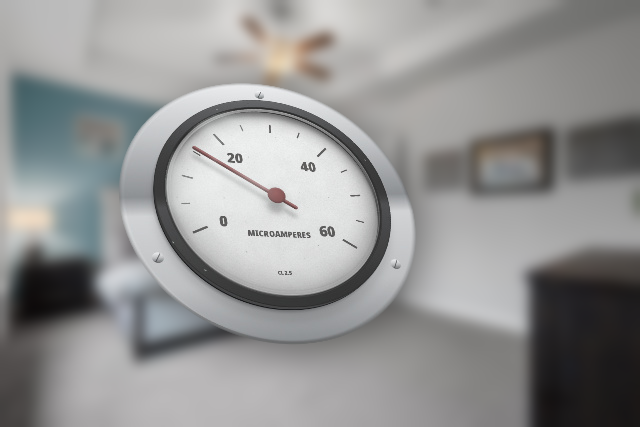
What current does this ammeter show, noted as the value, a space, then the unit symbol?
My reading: 15 µA
